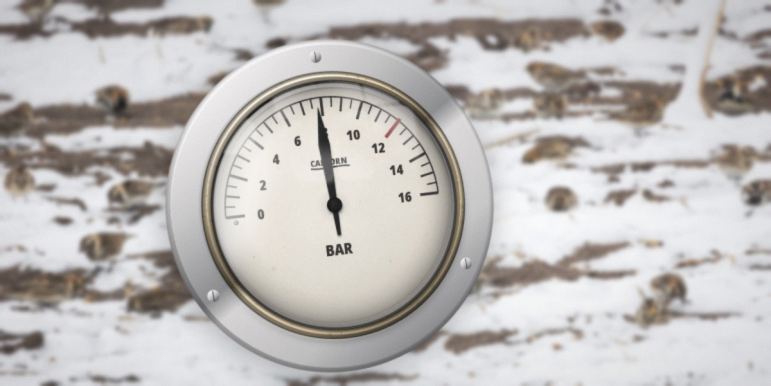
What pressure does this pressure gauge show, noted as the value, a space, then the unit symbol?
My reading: 7.75 bar
